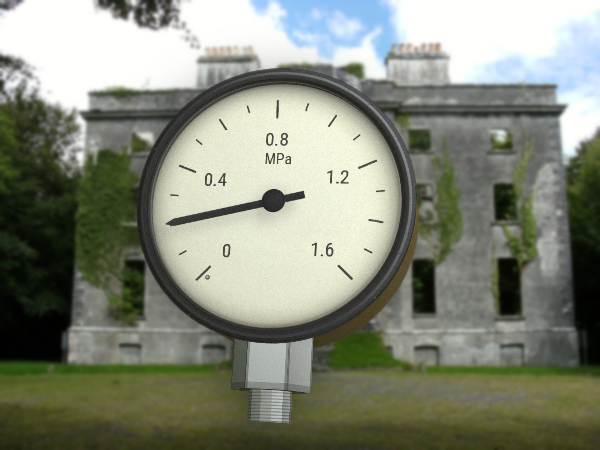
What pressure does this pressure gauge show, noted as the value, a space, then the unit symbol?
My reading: 0.2 MPa
